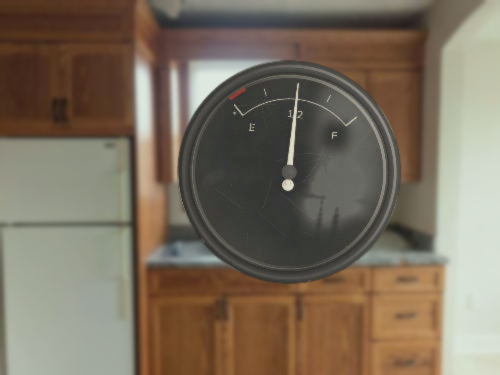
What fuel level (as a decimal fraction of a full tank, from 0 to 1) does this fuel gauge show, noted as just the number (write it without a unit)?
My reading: 0.5
